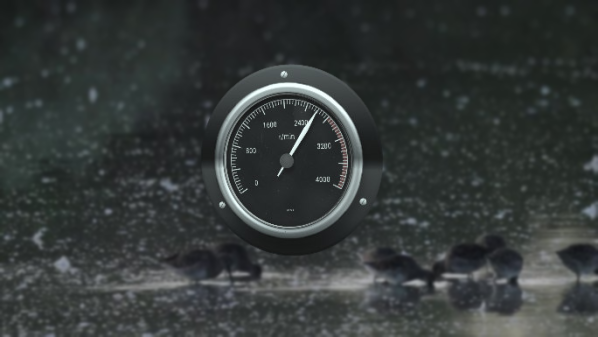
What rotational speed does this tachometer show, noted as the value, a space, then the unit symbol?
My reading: 2600 rpm
